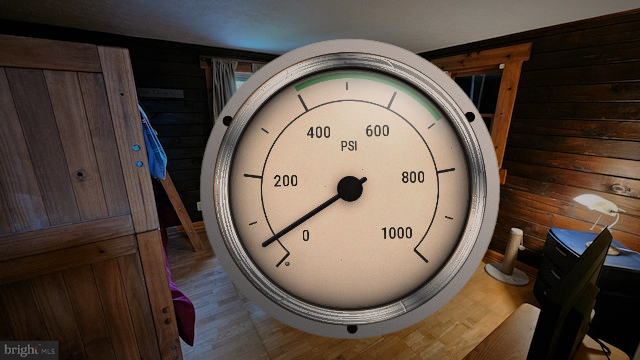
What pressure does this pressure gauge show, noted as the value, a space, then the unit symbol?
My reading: 50 psi
